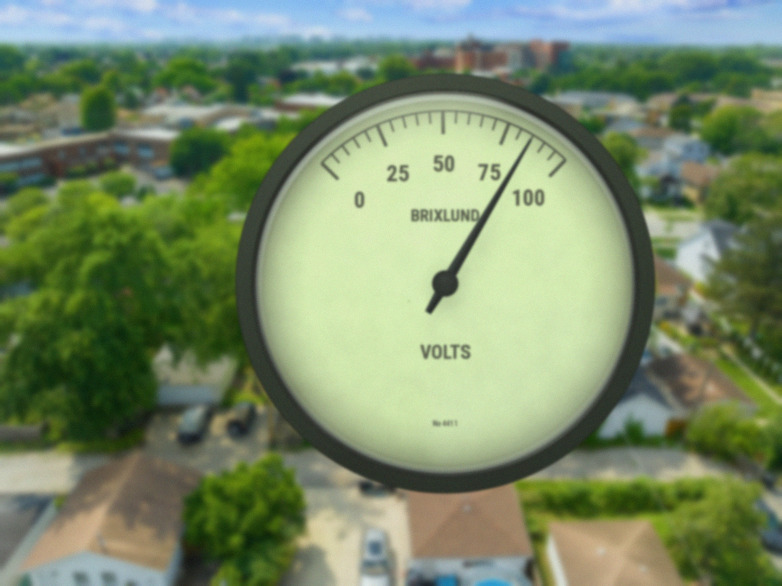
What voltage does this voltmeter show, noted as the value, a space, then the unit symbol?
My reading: 85 V
